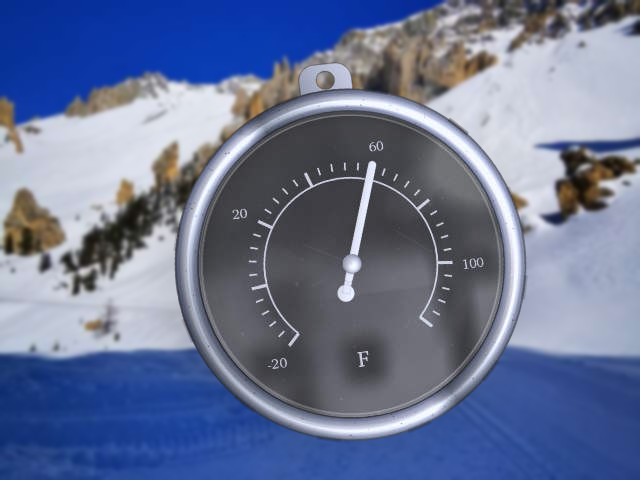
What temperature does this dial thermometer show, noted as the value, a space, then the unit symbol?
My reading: 60 °F
